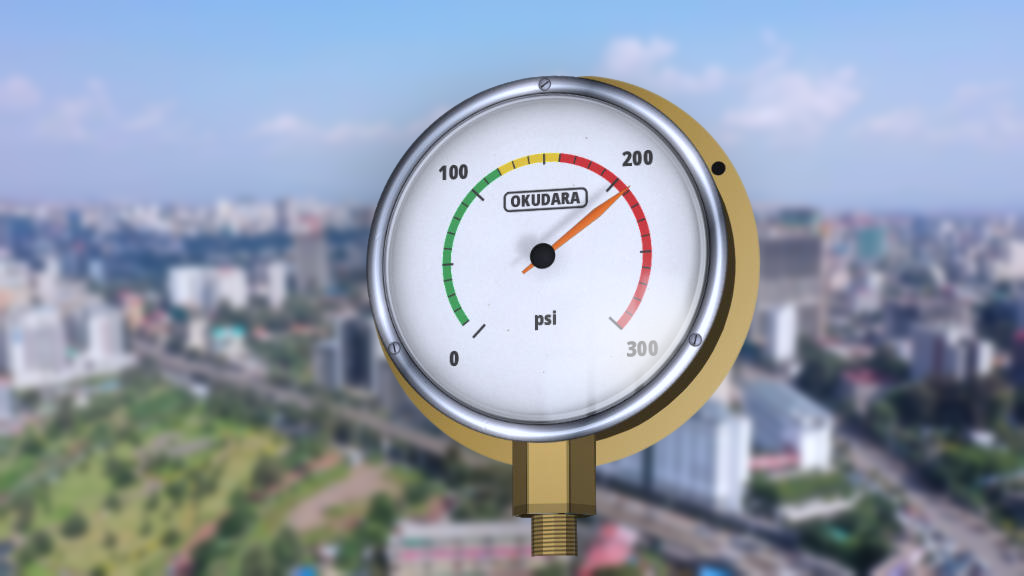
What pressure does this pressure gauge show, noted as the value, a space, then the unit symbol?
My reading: 210 psi
